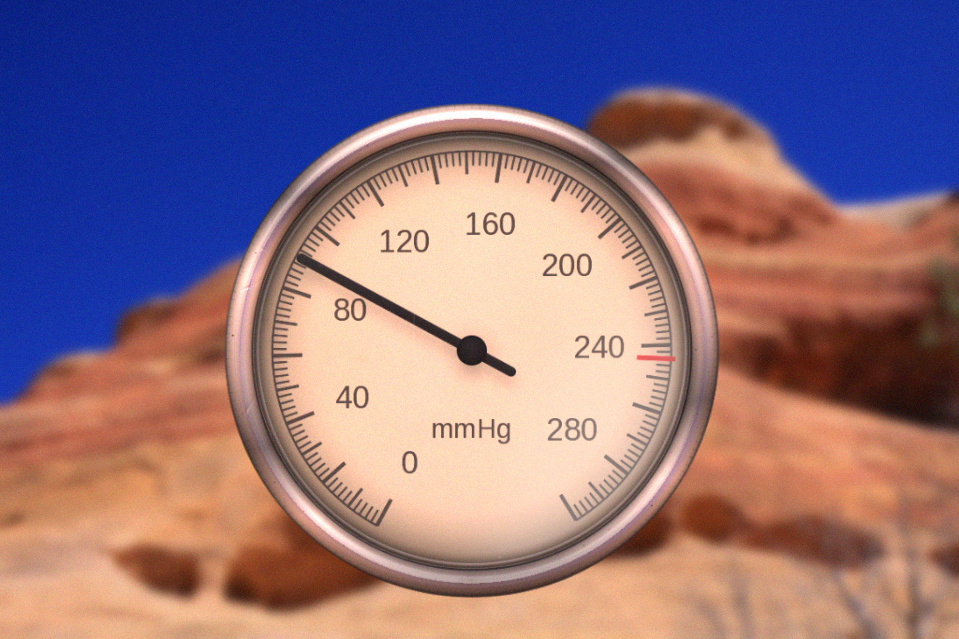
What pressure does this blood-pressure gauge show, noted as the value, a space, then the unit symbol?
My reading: 90 mmHg
